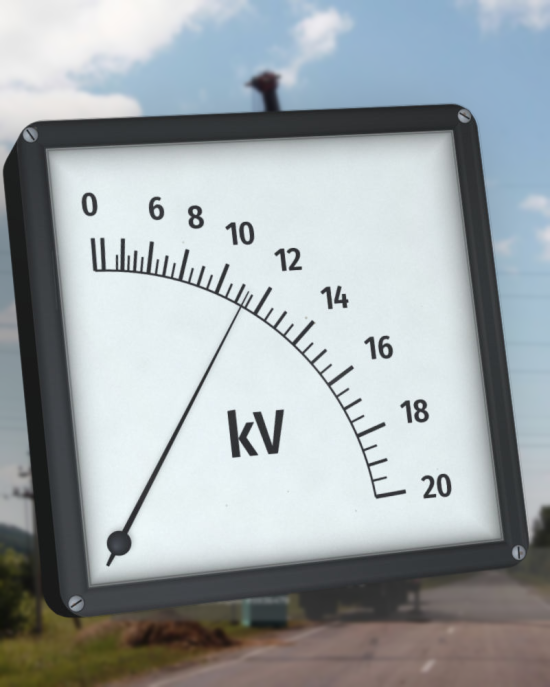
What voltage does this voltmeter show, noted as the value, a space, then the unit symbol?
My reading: 11.25 kV
